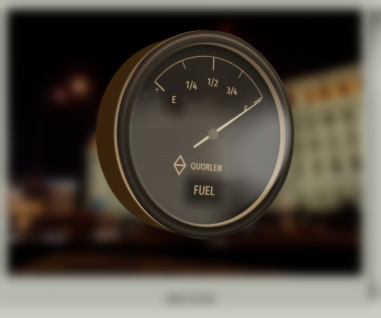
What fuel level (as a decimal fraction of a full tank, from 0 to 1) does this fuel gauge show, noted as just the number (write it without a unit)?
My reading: 1
